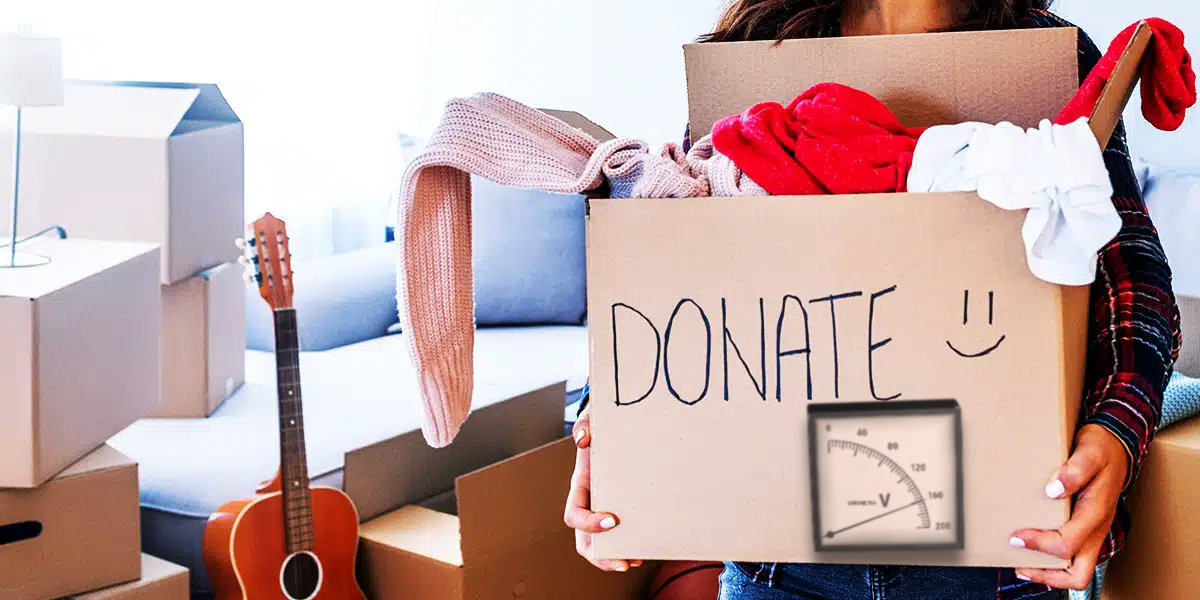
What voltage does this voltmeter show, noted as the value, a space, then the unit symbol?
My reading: 160 V
